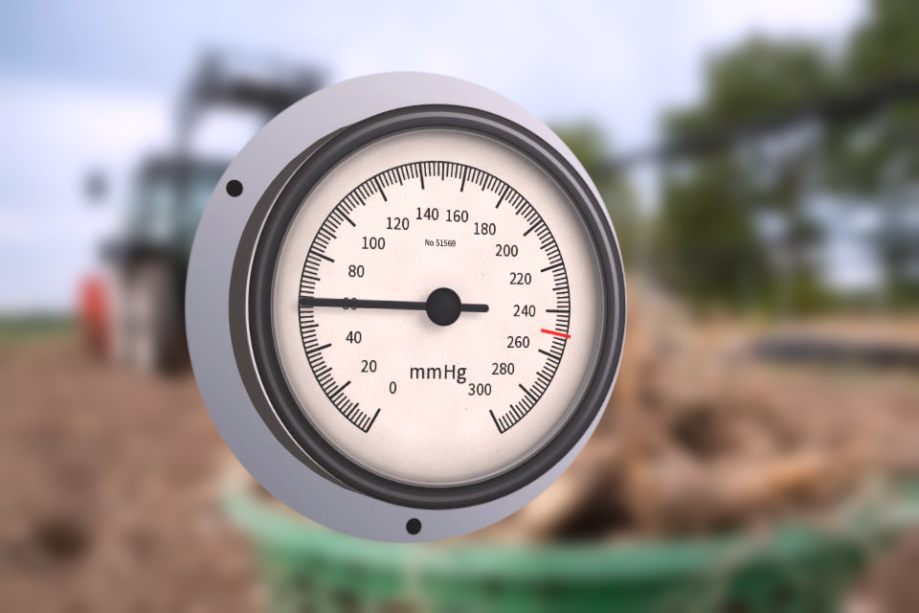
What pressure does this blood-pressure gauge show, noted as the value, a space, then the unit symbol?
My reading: 60 mmHg
